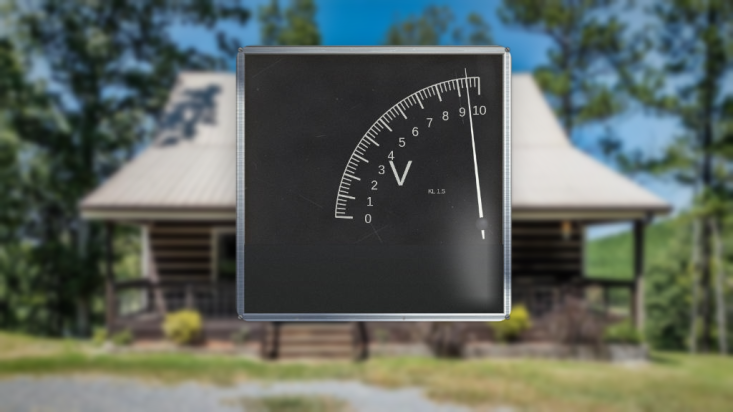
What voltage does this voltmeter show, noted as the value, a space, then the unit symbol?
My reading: 9.4 V
